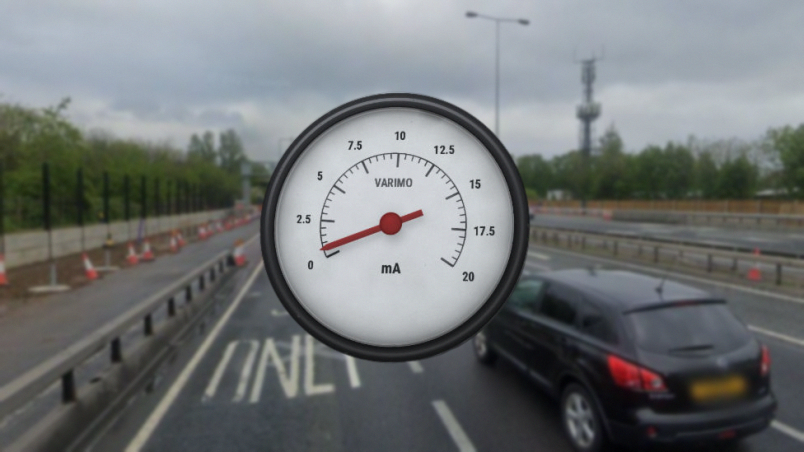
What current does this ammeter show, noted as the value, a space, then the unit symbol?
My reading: 0.5 mA
